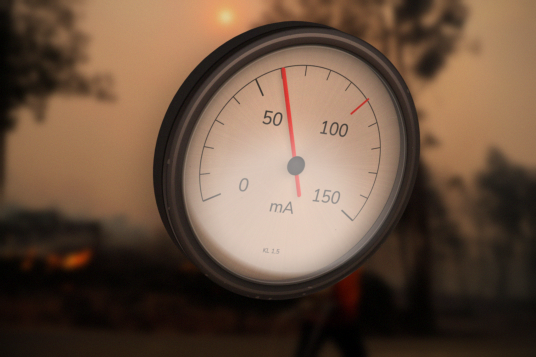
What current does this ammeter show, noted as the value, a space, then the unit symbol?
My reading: 60 mA
